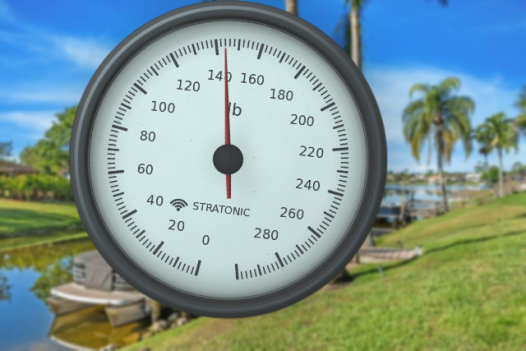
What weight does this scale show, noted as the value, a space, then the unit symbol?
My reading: 144 lb
